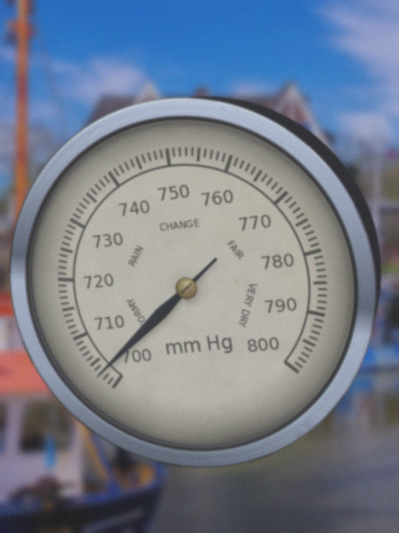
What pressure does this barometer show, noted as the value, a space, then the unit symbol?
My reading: 703 mmHg
